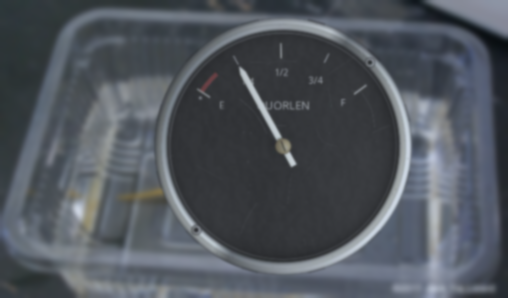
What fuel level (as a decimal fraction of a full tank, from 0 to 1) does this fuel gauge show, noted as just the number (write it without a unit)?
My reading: 0.25
